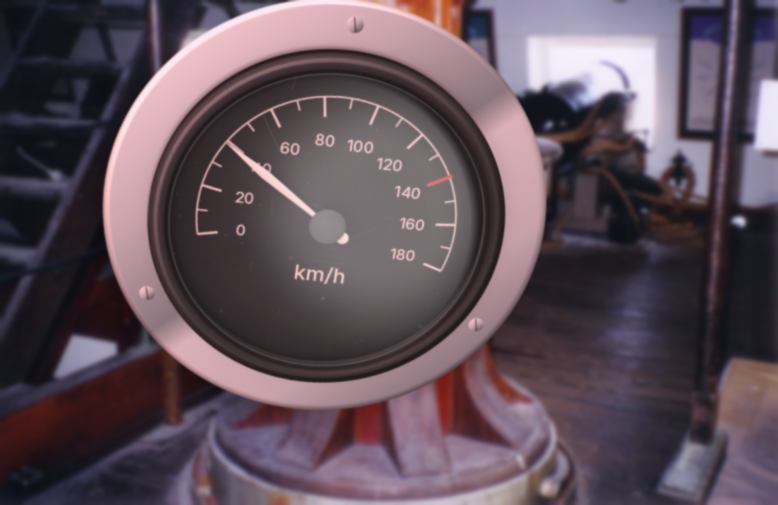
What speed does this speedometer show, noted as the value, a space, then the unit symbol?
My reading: 40 km/h
